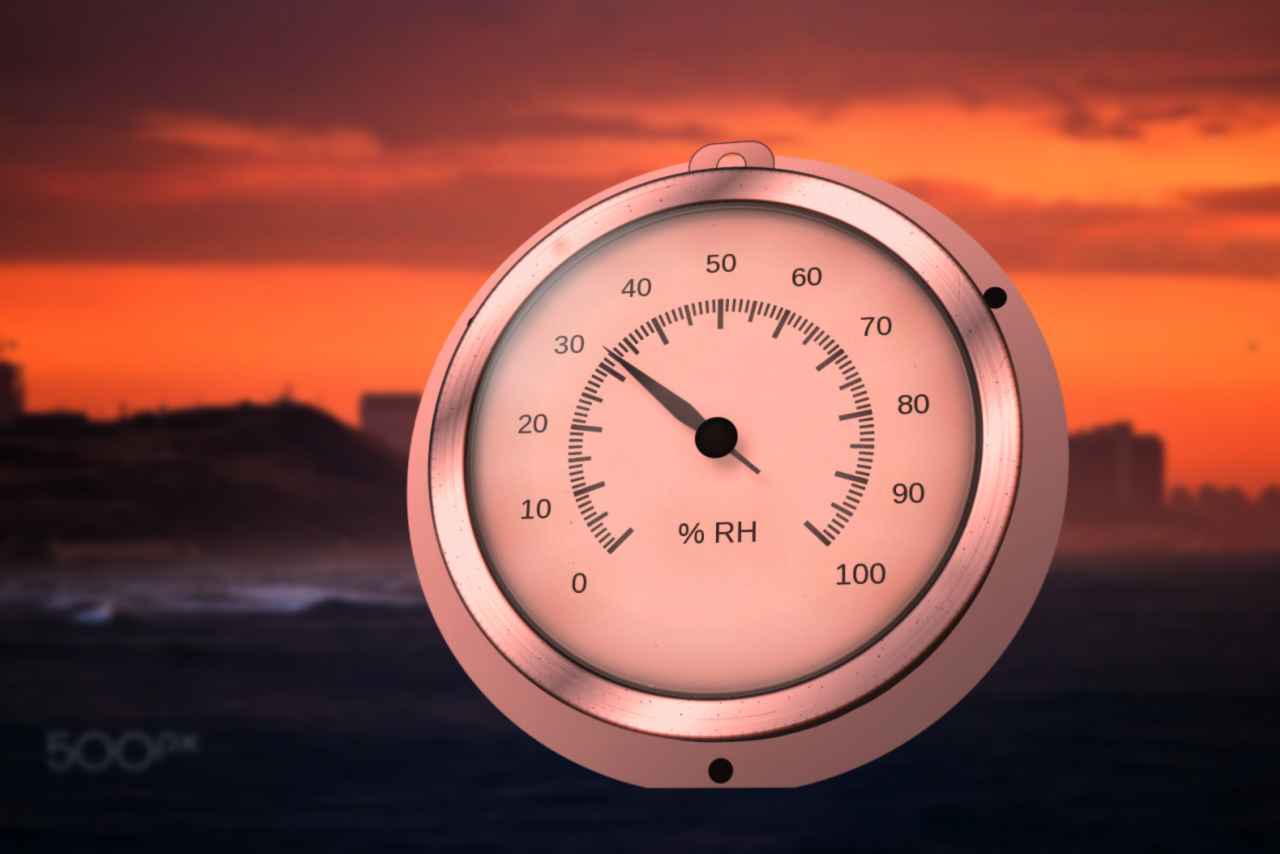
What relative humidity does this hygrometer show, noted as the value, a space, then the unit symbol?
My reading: 32 %
